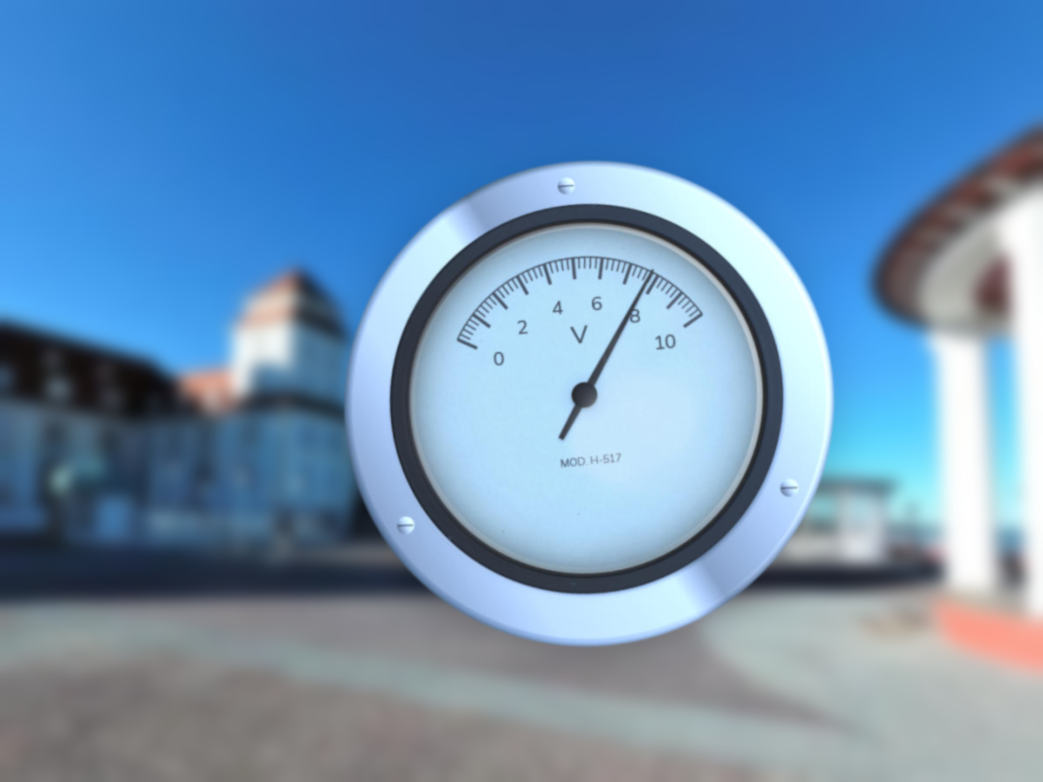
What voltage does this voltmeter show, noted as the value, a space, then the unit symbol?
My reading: 7.8 V
